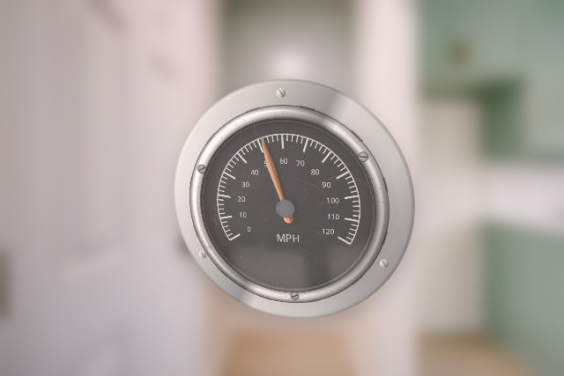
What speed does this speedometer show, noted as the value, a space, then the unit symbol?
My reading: 52 mph
